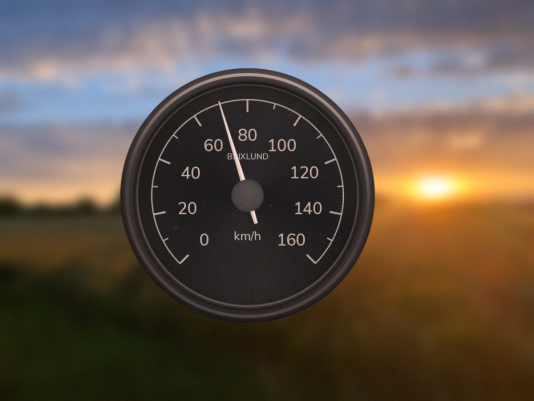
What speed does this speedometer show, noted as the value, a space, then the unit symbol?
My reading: 70 km/h
